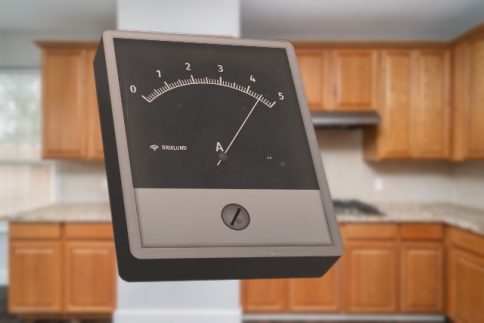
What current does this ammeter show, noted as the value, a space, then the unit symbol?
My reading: 4.5 A
